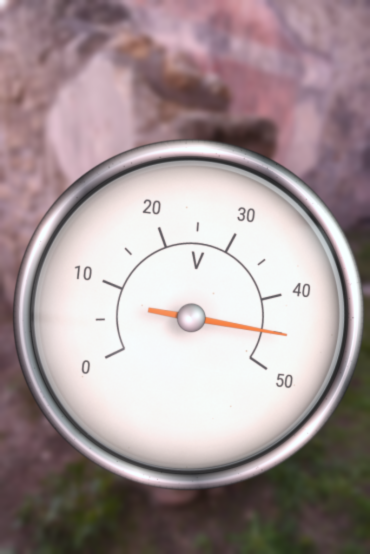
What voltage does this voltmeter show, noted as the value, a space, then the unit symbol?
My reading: 45 V
